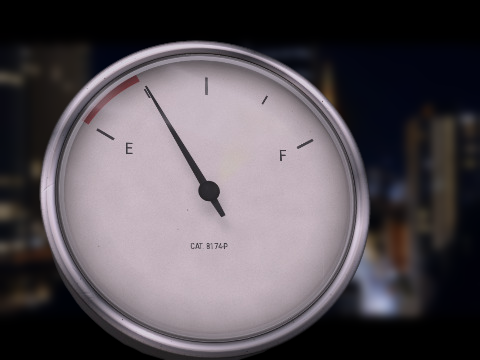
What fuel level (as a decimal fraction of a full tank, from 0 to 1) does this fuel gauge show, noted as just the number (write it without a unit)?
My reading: 0.25
